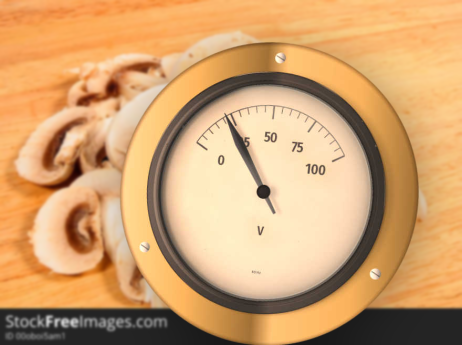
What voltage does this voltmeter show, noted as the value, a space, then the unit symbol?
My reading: 22.5 V
